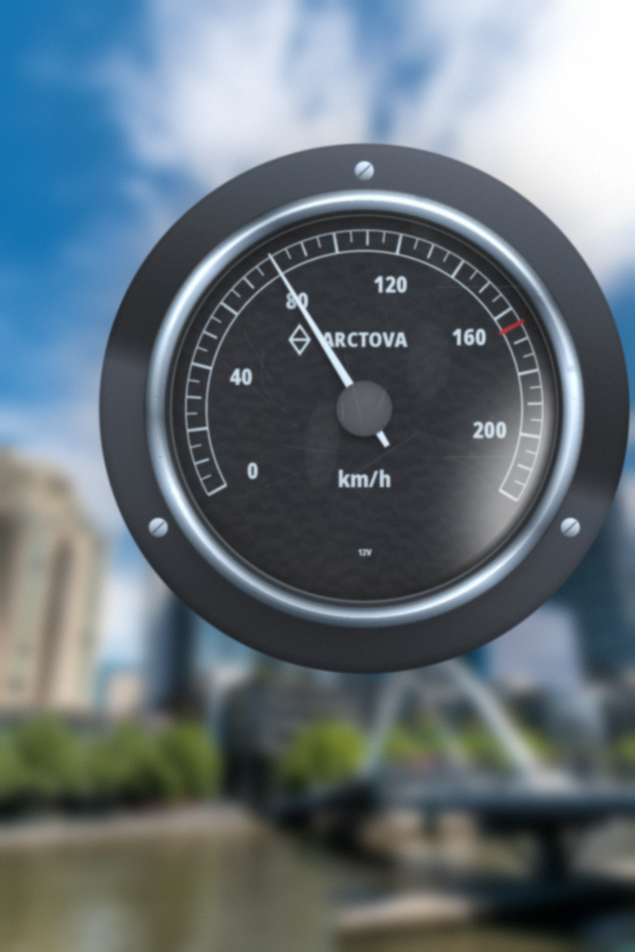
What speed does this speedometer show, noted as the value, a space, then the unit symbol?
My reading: 80 km/h
